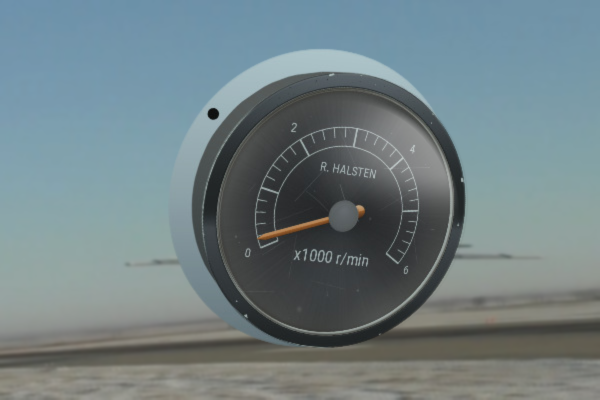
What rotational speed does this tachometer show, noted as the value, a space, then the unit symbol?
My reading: 200 rpm
